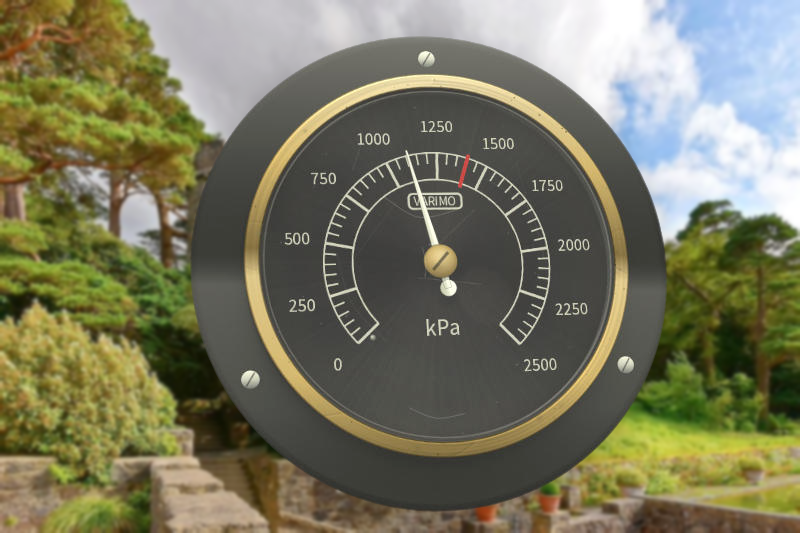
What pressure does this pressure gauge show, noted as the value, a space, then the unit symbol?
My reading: 1100 kPa
